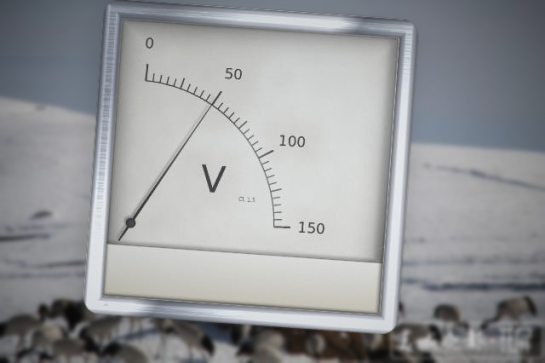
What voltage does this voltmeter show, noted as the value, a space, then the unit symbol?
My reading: 50 V
